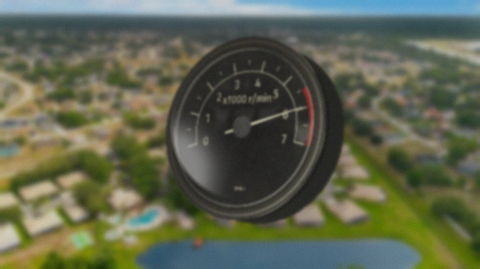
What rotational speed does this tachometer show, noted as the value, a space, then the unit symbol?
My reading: 6000 rpm
